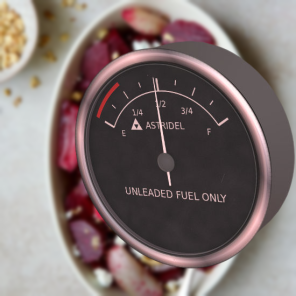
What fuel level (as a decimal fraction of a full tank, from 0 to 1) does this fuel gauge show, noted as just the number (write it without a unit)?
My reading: 0.5
